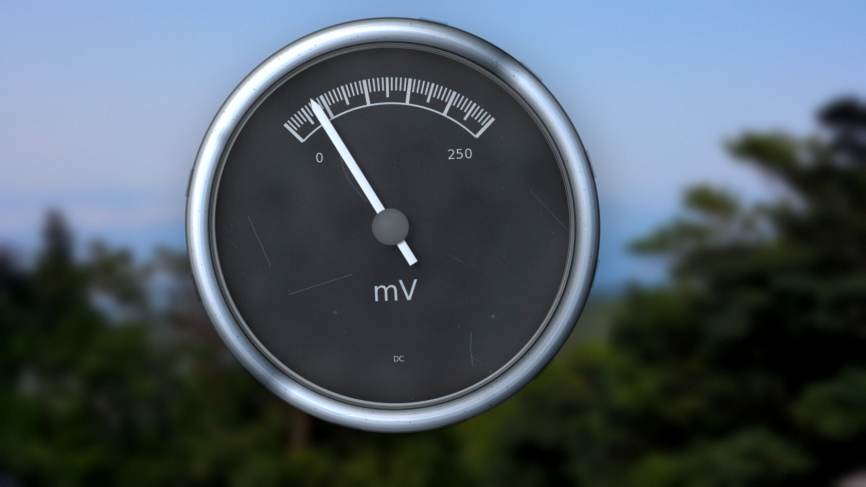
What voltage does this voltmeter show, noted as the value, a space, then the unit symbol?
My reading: 40 mV
